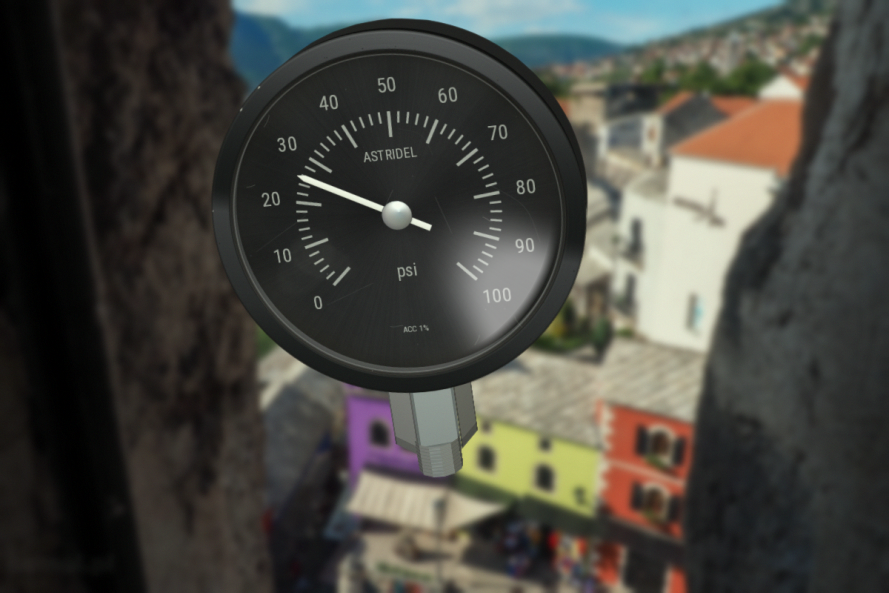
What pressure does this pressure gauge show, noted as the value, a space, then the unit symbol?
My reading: 26 psi
